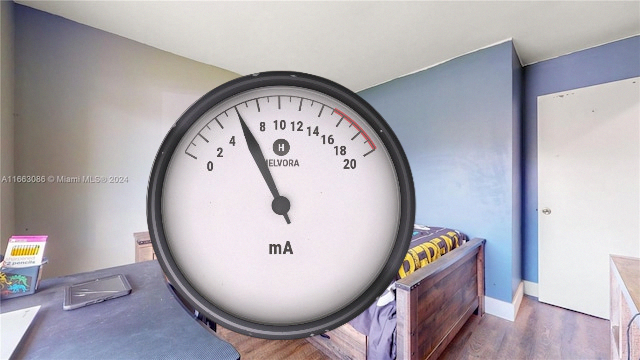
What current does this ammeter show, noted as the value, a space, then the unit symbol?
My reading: 6 mA
